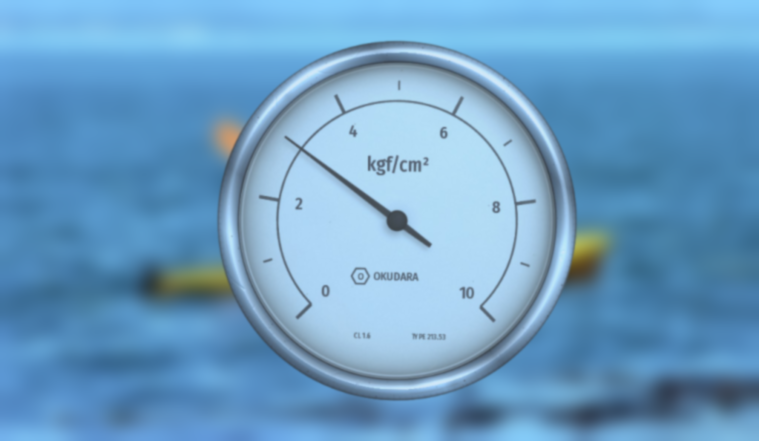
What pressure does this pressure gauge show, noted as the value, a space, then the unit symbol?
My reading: 3 kg/cm²
